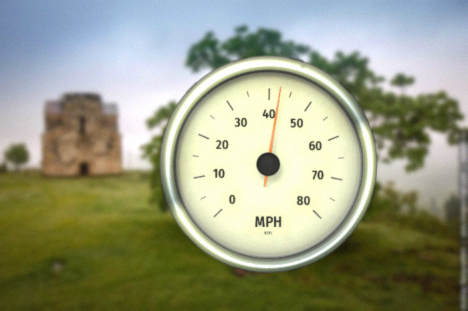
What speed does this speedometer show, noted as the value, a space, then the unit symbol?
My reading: 42.5 mph
